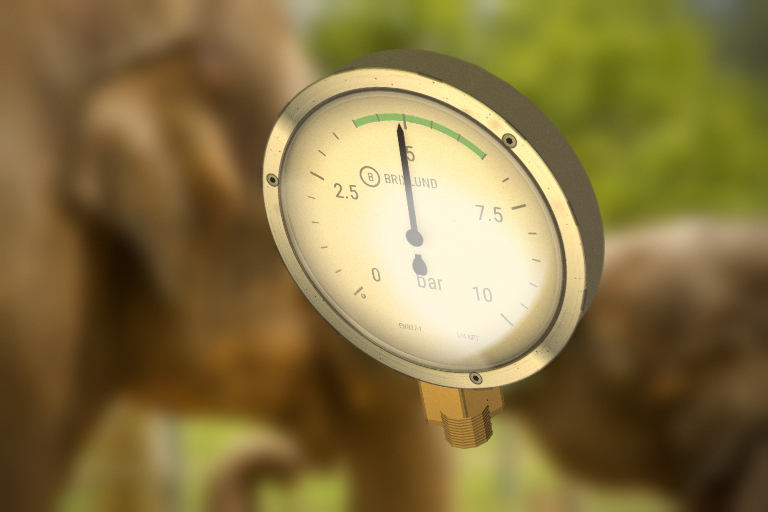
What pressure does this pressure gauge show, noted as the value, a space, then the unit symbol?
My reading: 5 bar
